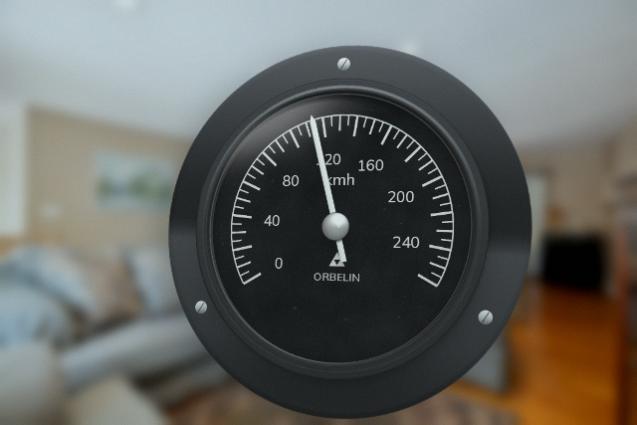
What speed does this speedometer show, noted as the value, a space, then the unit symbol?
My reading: 115 km/h
